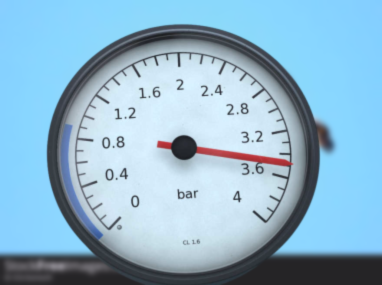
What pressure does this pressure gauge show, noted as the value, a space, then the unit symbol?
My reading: 3.5 bar
